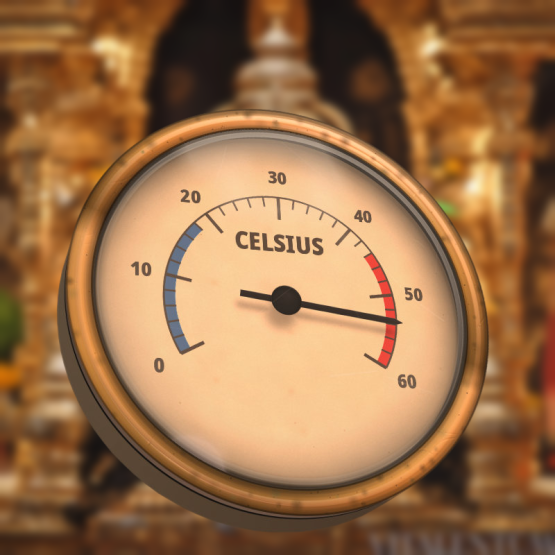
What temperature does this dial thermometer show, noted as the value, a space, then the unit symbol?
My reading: 54 °C
